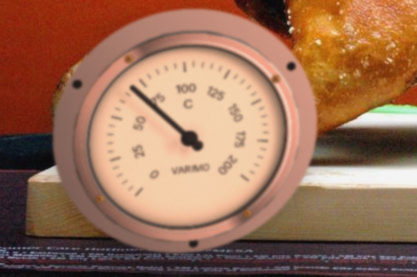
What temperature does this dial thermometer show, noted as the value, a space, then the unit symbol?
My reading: 70 °C
